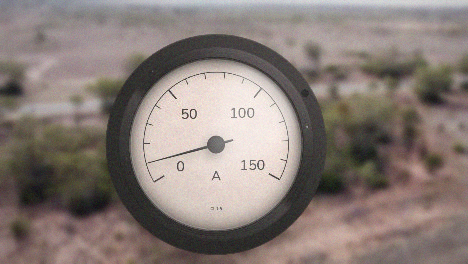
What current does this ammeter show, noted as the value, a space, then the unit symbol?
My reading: 10 A
